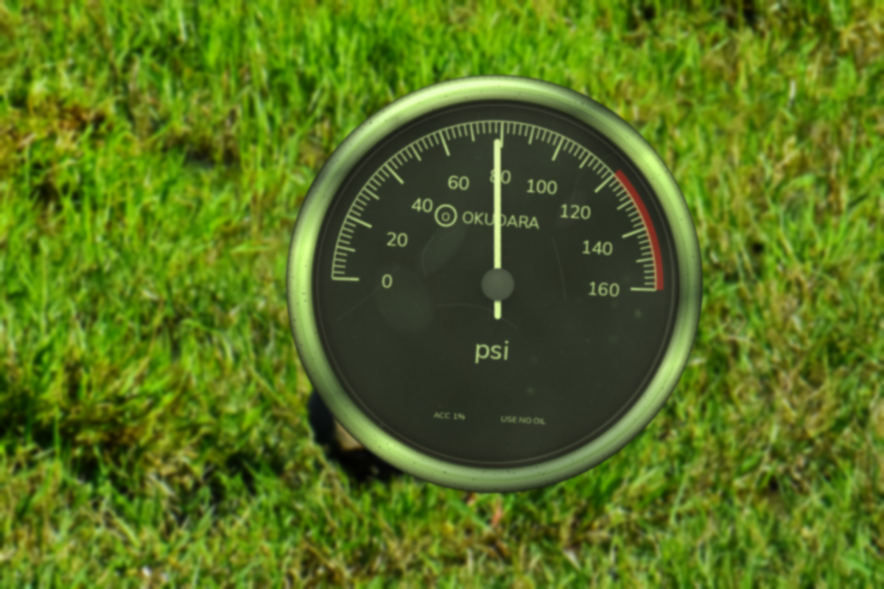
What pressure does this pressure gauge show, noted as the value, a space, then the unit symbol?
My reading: 78 psi
